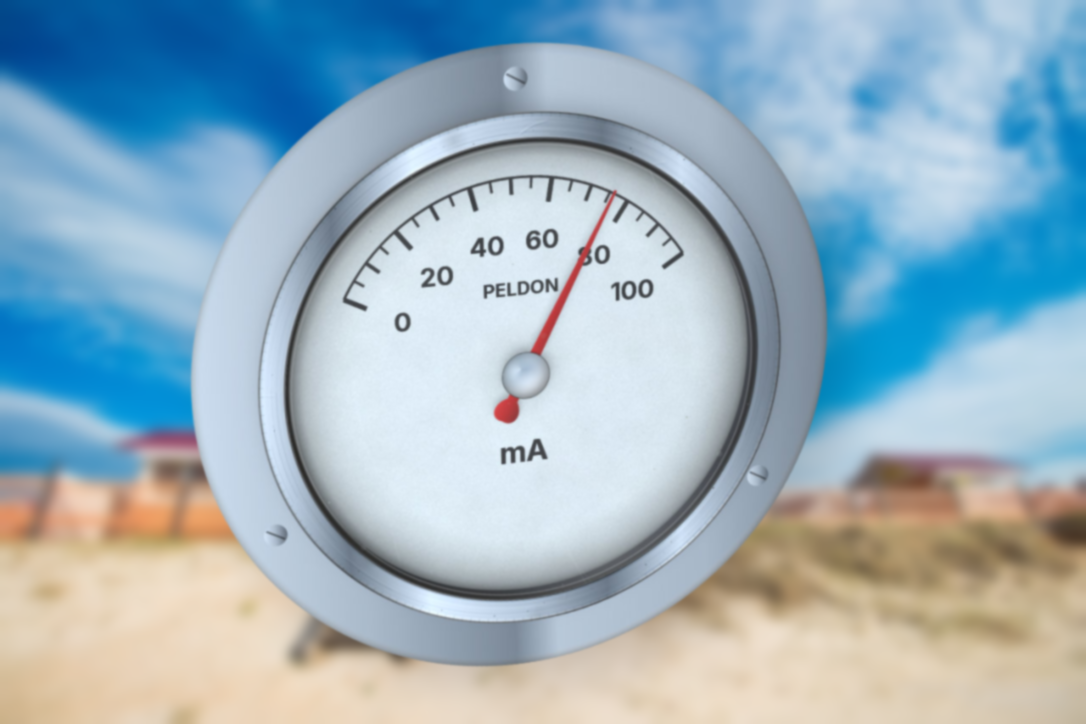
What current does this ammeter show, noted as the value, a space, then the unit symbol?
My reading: 75 mA
